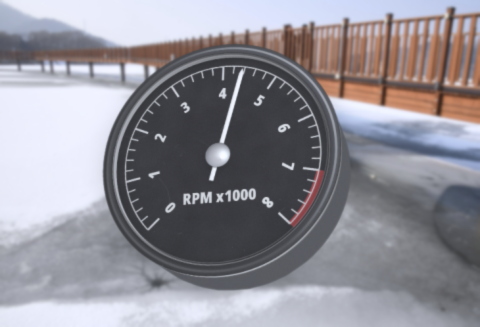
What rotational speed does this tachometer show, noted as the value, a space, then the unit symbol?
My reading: 4400 rpm
